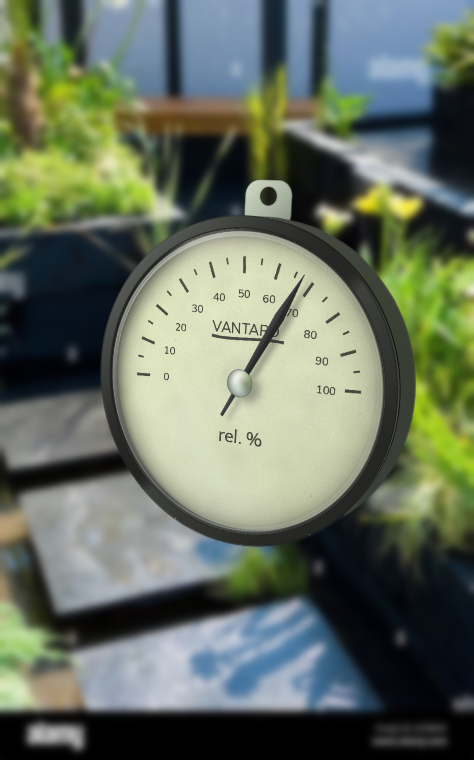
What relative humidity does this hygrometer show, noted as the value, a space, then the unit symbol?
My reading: 67.5 %
